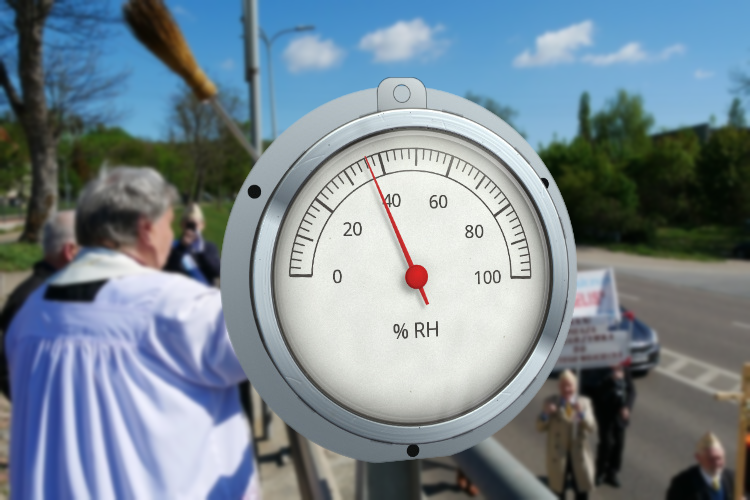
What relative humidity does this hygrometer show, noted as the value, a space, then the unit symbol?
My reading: 36 %
